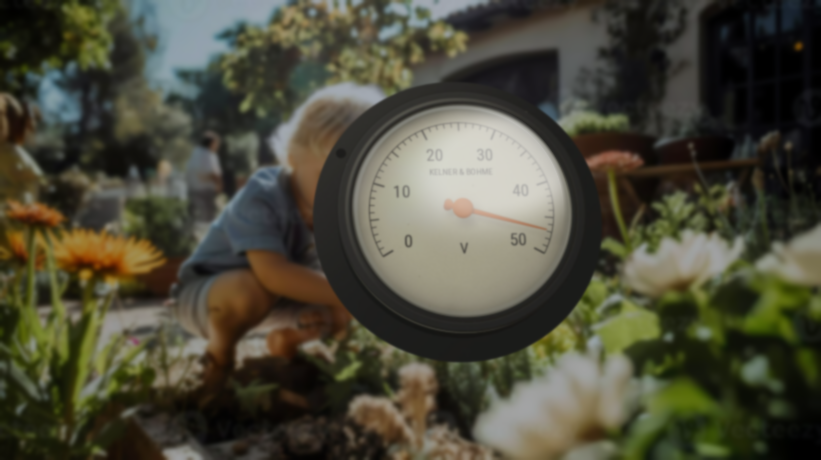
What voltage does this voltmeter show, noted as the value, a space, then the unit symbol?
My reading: 47 V
